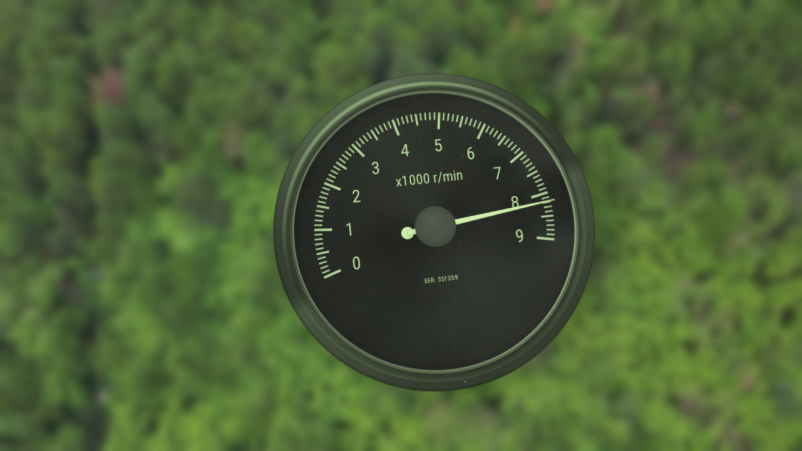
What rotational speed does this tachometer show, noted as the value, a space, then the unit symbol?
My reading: 8200 rpm
